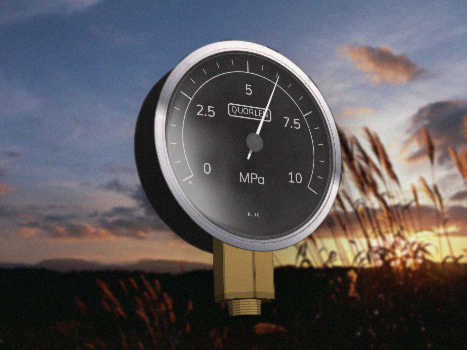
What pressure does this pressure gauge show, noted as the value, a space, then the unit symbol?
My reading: 6 MPa
